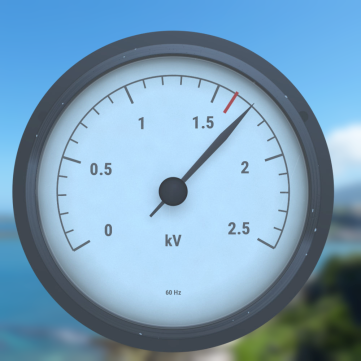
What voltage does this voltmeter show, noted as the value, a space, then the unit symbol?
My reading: 1.7 kV
